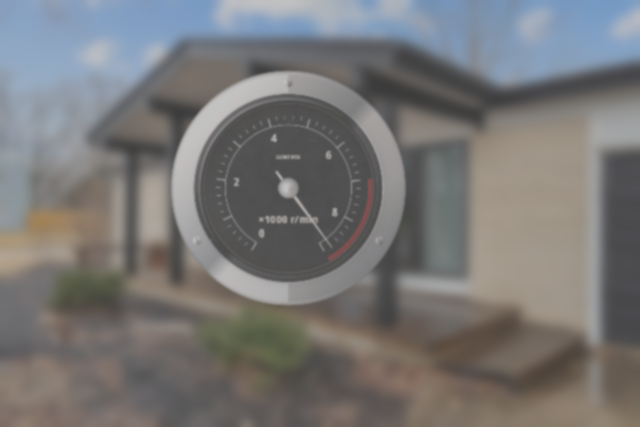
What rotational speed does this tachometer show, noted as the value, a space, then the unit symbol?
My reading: 8800 rpm
